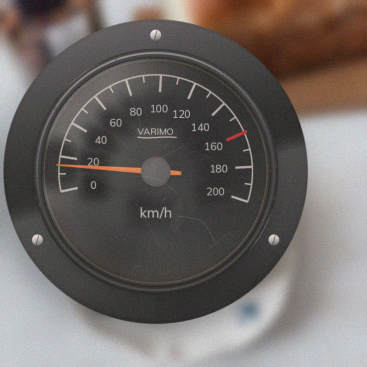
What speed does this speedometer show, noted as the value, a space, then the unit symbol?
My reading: 15 km/h
